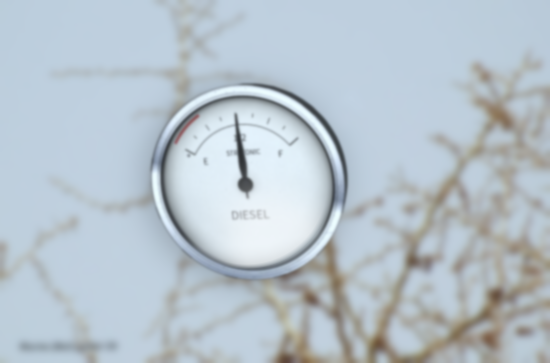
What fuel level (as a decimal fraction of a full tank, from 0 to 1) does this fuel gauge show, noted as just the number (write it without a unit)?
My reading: 0.5
